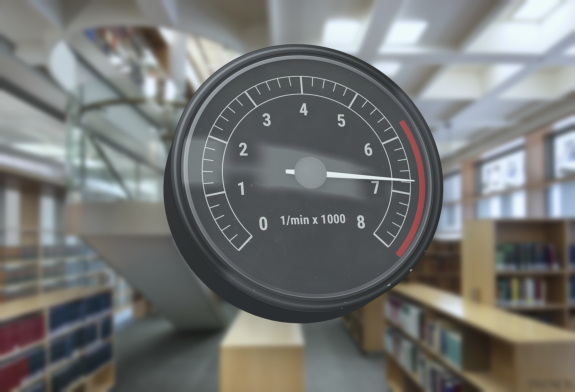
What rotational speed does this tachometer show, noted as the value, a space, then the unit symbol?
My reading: 6800 rpm
